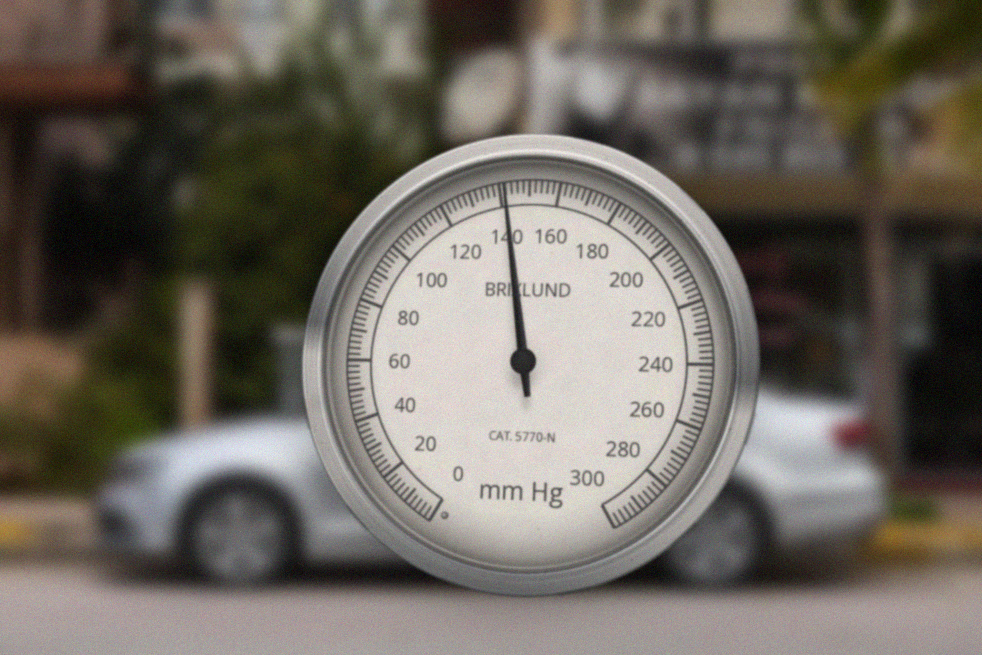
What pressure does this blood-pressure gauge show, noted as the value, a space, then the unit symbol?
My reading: 142 mmHg
